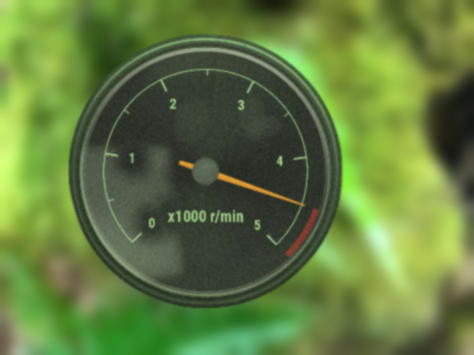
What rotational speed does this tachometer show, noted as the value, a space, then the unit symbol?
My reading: 4500 rpm
